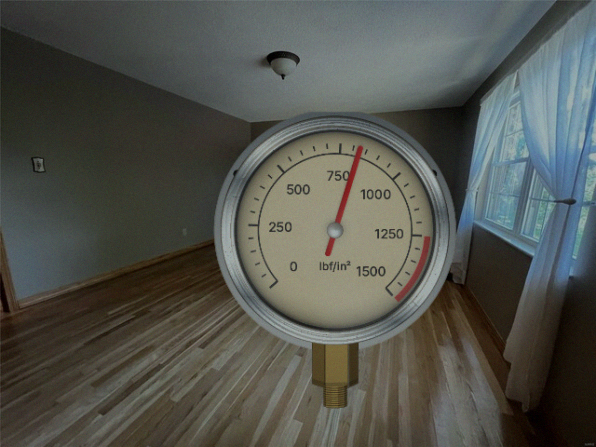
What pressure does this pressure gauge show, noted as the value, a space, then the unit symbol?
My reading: 825 psi
